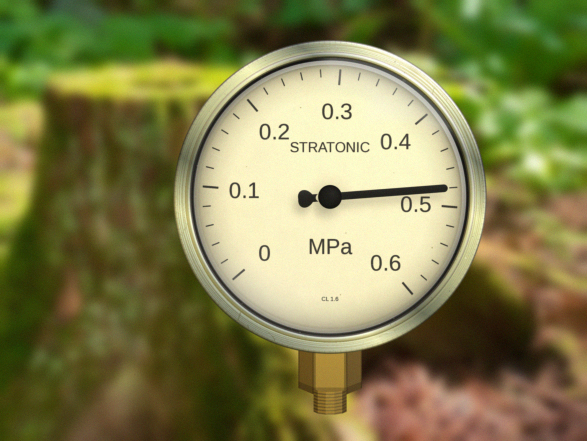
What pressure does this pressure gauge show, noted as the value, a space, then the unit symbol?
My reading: 0.48 MPa
